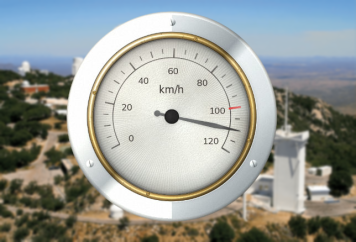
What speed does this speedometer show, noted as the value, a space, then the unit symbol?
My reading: 110 km/h
